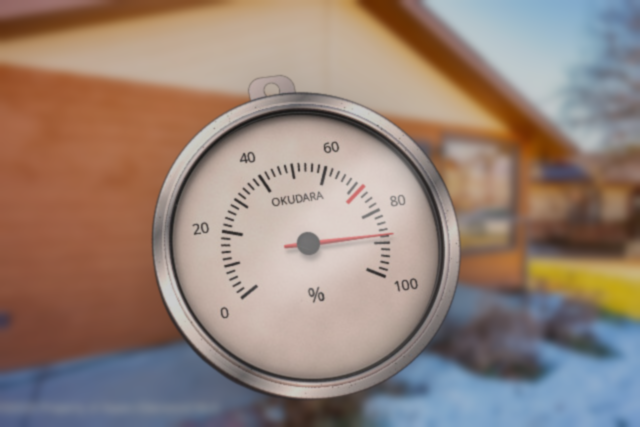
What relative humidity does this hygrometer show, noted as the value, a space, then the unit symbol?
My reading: 88 %
